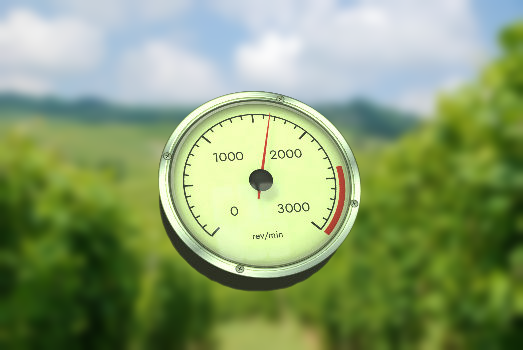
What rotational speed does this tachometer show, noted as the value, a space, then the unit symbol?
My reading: 1650 rpm
